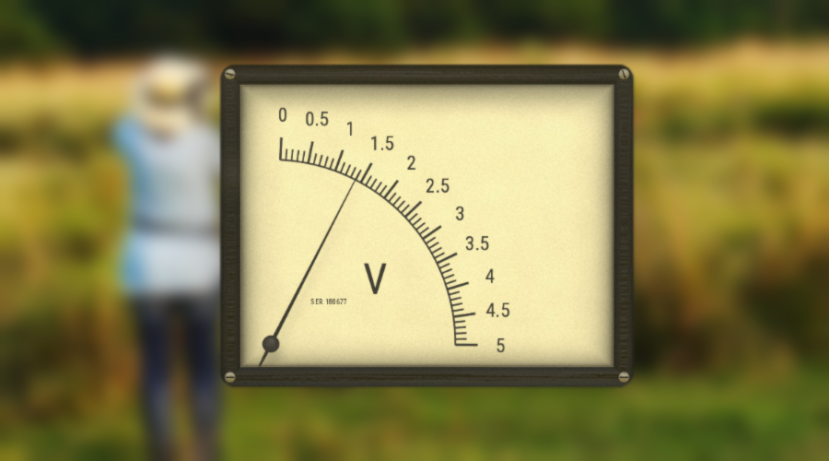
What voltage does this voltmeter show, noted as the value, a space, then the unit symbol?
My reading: 1.4 V
